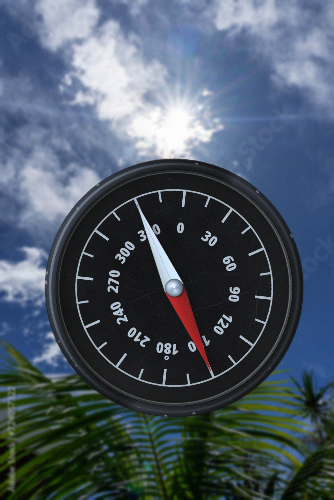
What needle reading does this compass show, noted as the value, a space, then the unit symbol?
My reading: 150 °
